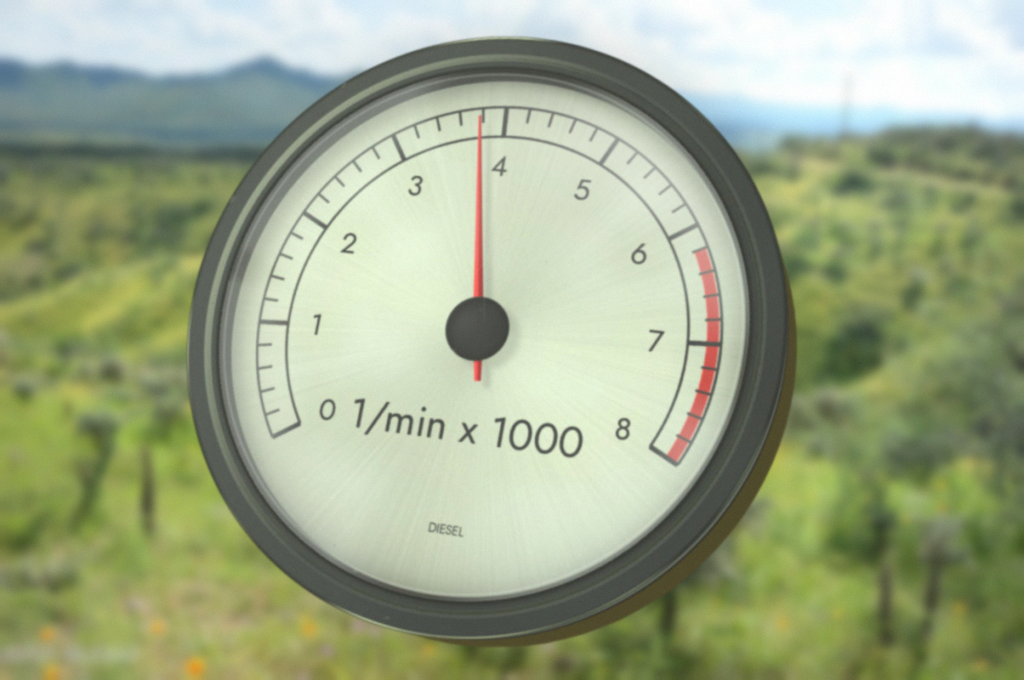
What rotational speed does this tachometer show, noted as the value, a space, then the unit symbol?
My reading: 3800 rpm
